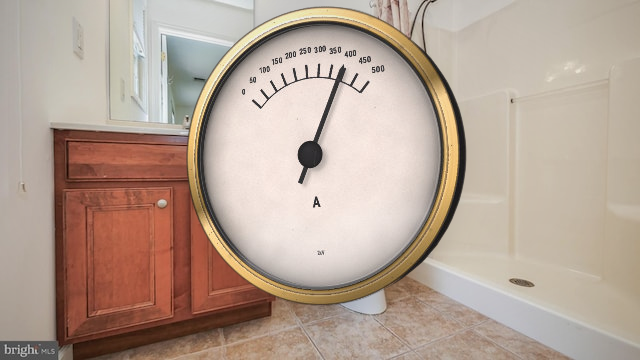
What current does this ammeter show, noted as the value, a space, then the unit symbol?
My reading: 400 A
